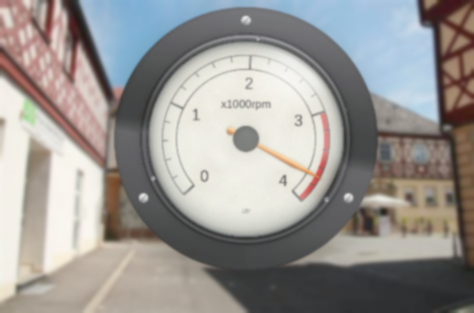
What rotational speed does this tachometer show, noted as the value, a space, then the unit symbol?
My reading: 3700 rpm
